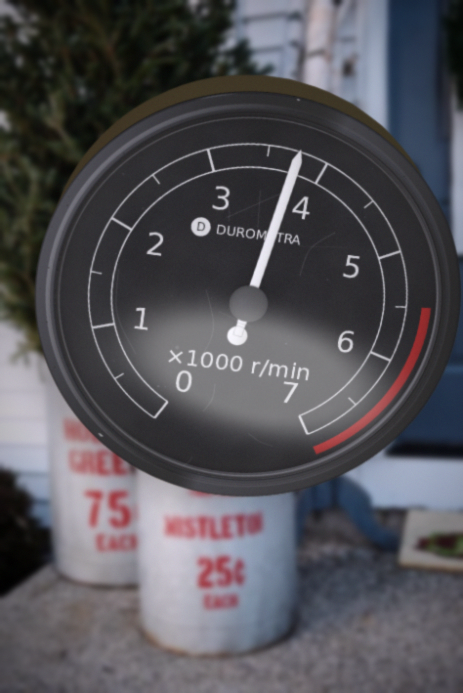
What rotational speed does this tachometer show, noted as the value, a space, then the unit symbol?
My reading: 3750 rpm
